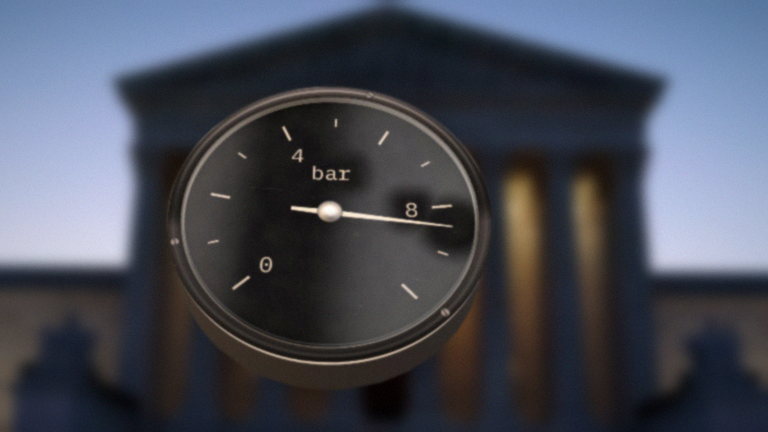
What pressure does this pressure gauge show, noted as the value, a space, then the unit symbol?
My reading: 8.5 bar
